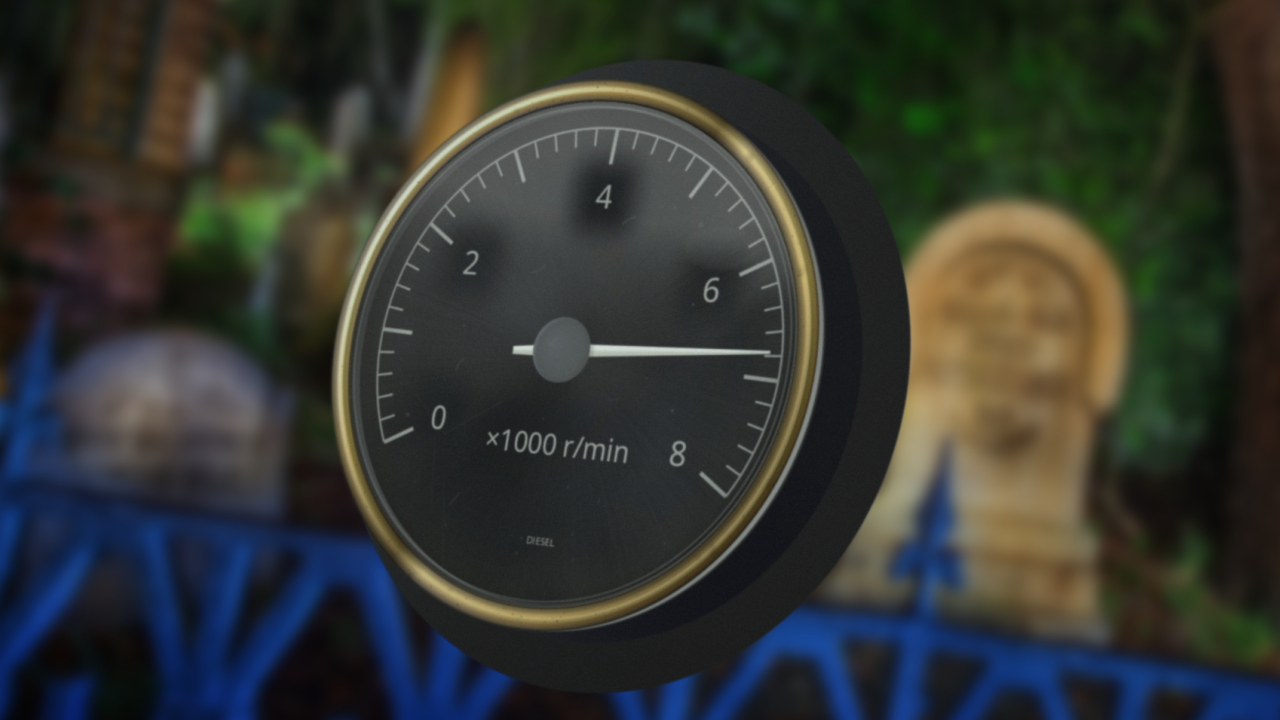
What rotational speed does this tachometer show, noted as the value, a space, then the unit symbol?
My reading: 6800 rpm
